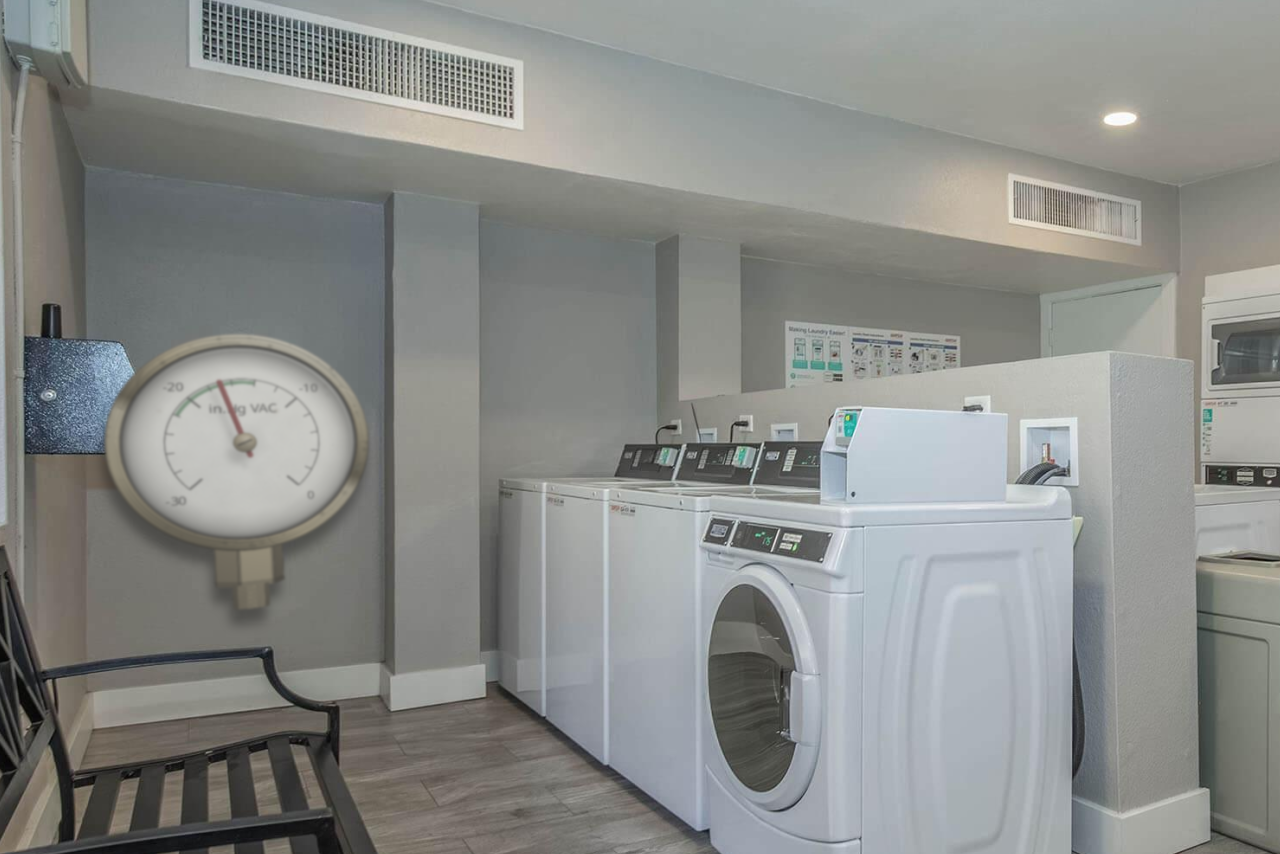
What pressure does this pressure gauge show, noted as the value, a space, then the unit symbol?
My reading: -17 inHg
